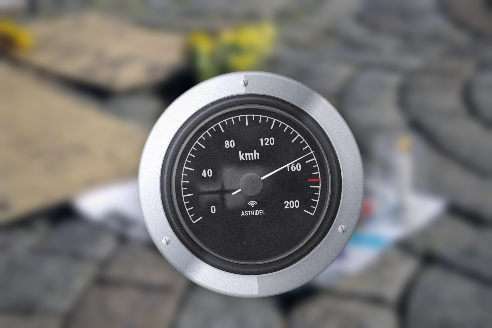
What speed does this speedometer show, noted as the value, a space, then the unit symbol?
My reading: 155 km/h
